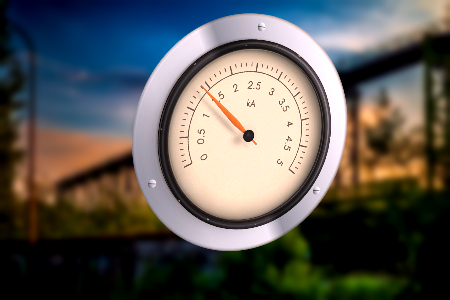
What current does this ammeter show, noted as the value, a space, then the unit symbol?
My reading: 1.4 kA
